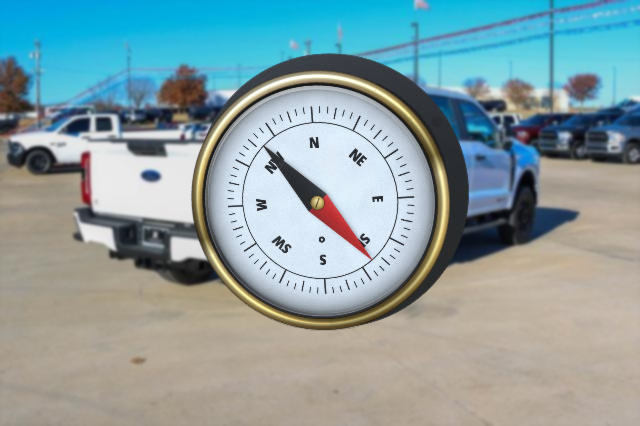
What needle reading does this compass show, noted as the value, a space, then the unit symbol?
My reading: 140 °
